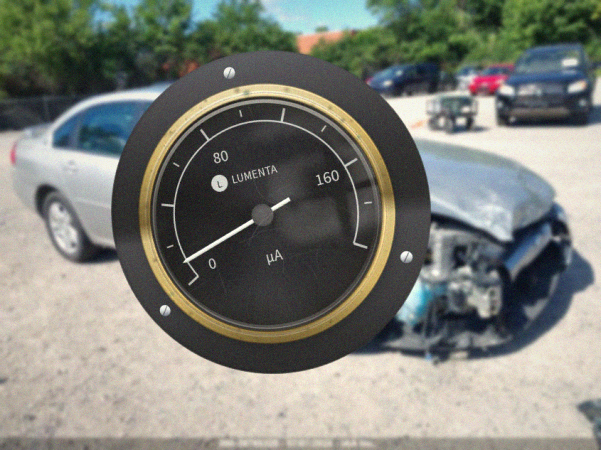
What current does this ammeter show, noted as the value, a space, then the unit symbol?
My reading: 10 µA
